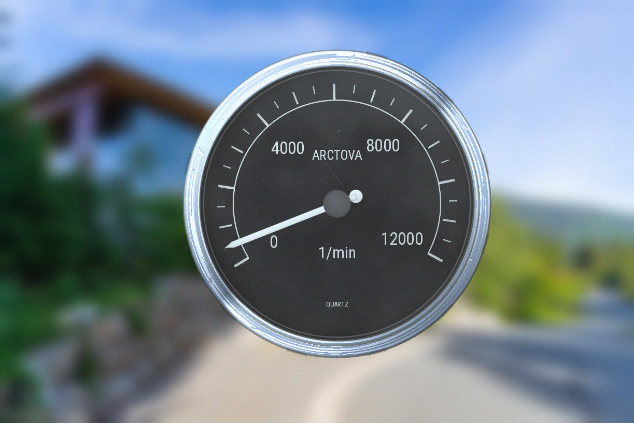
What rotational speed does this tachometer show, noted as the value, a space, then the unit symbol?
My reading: 500 rpm
